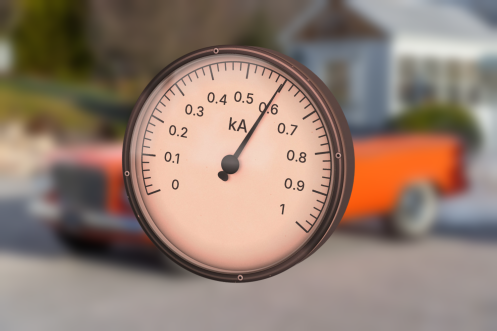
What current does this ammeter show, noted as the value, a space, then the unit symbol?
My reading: 0.6 kA
